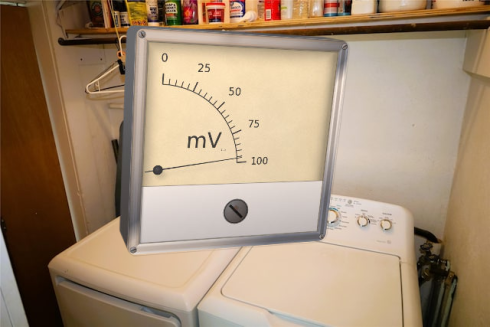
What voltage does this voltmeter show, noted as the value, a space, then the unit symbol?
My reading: 95 mV
